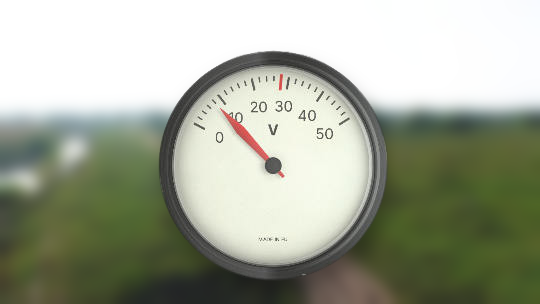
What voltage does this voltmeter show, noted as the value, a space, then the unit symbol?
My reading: 8 V
